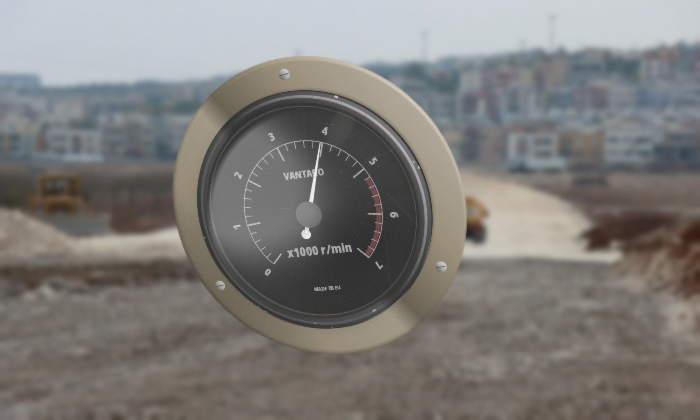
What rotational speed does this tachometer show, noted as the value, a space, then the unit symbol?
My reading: 4000 rpm
